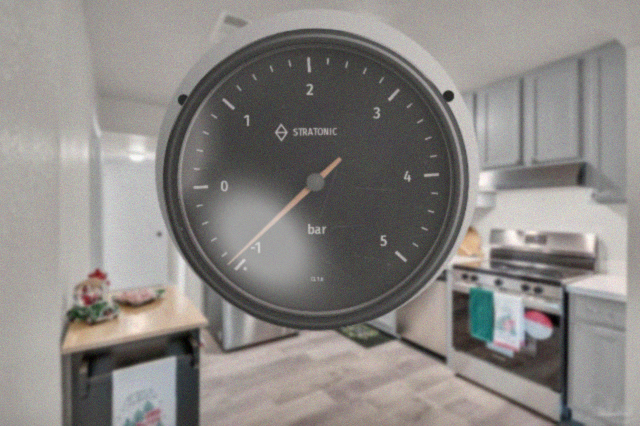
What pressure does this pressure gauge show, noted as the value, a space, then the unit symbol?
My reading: -0.9 bar
